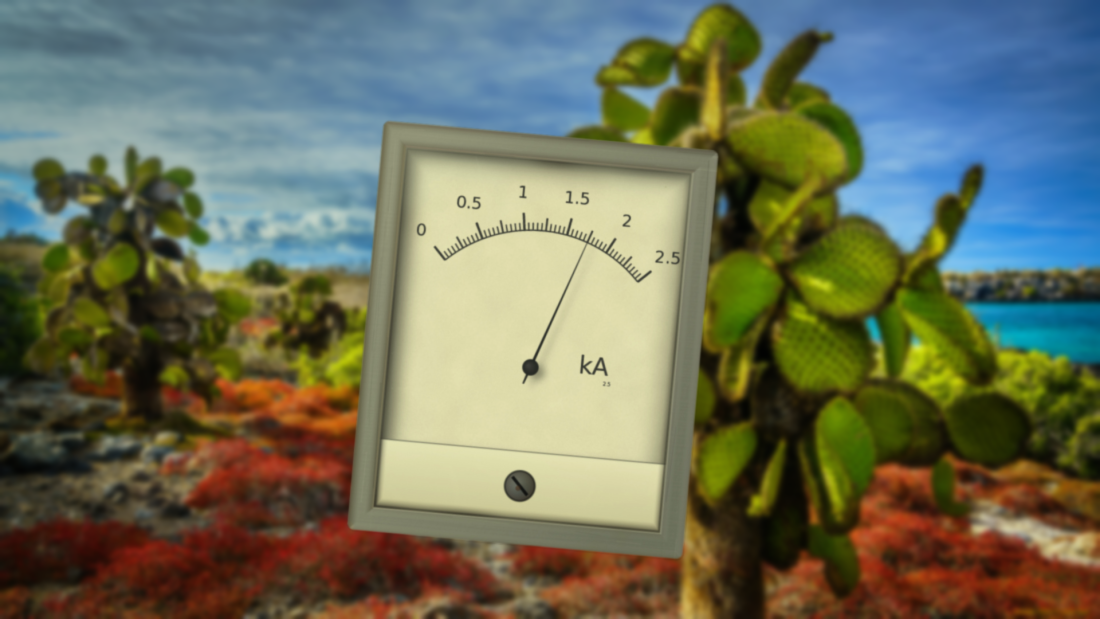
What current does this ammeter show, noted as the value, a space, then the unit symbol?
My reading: 1.75 kA
